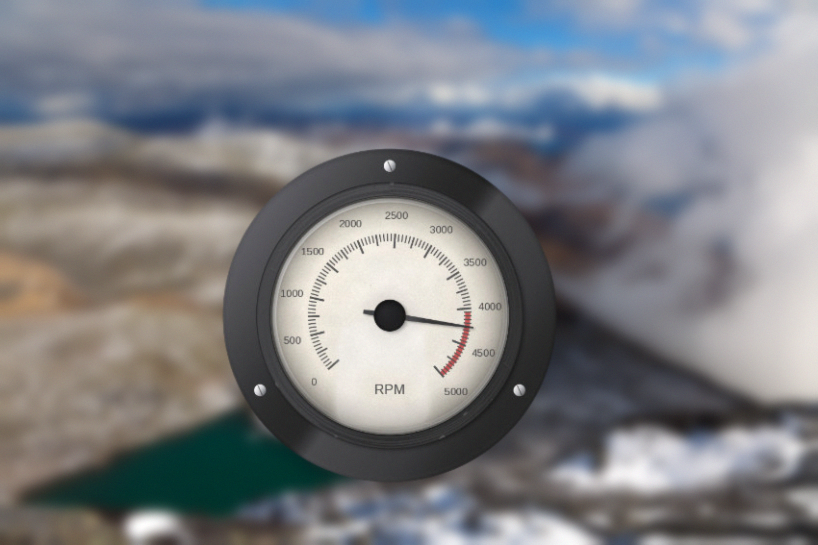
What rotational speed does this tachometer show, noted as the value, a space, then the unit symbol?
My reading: 4250 rpm
